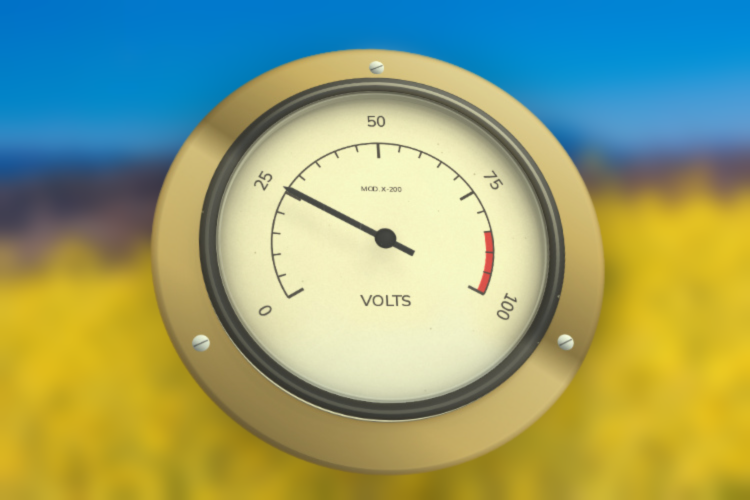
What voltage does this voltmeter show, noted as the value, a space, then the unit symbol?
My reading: 25 V
